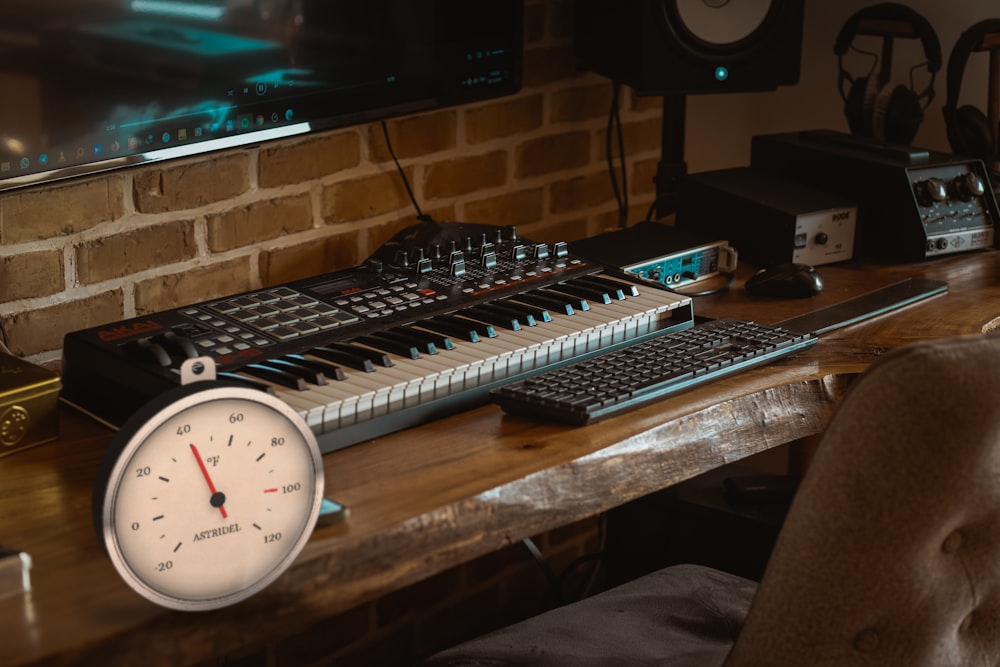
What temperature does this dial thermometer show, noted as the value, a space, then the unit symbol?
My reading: 40 °F
